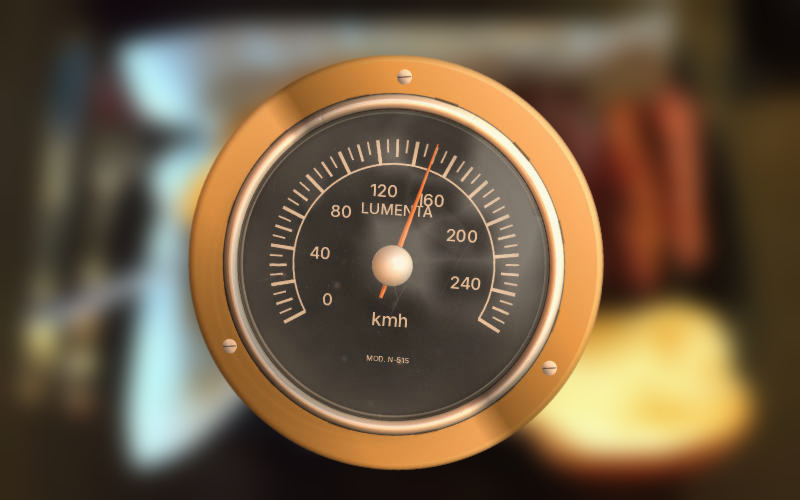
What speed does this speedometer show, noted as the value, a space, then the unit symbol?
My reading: 150 km/h
